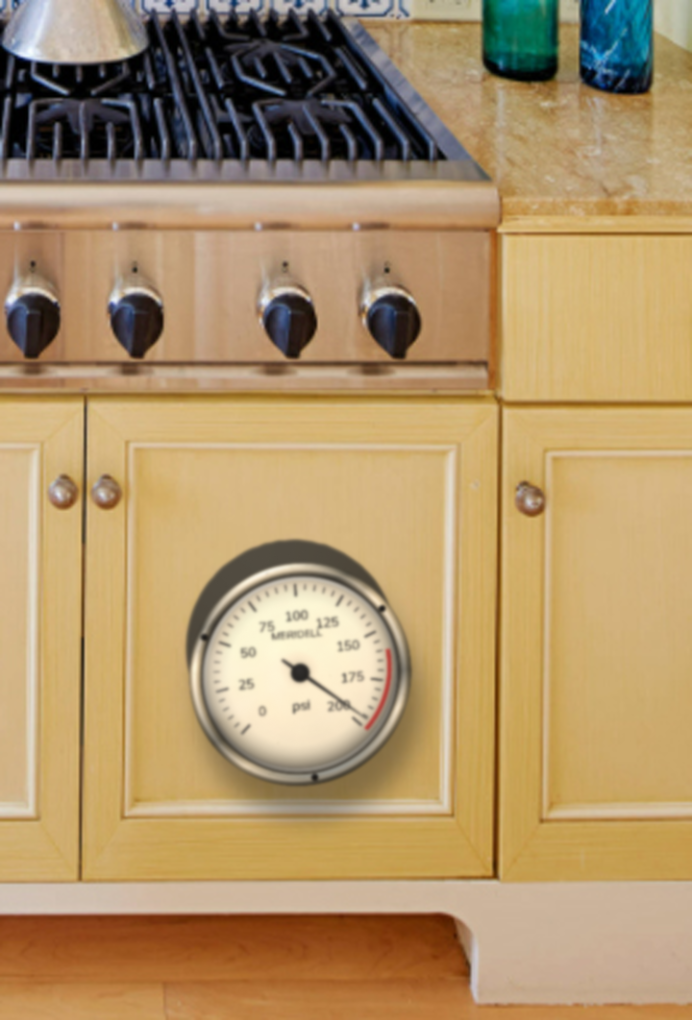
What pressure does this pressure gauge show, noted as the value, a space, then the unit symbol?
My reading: 195 psi
